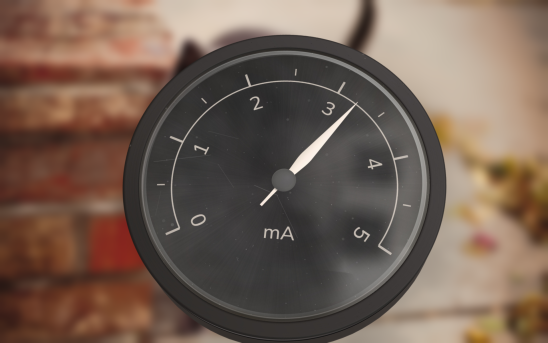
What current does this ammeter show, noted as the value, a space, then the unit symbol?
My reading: 3.25 mA
